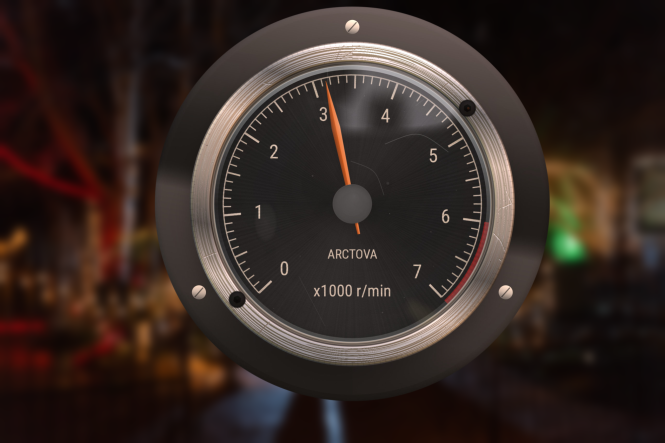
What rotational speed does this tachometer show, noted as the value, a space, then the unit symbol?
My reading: 3150 rpm
